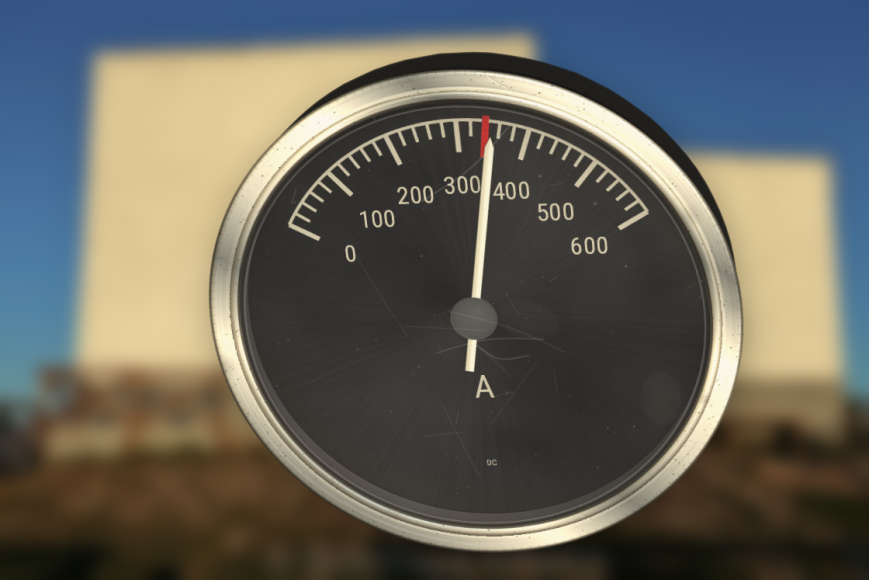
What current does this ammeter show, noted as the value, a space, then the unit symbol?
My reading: 350 A
